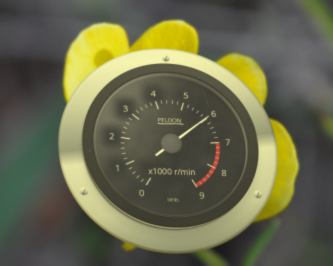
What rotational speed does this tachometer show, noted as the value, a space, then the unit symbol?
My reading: 6000 rpm
